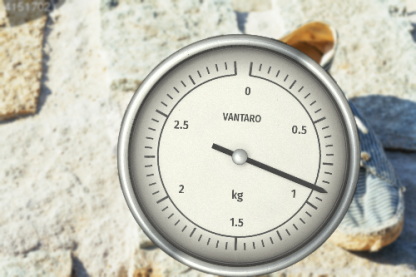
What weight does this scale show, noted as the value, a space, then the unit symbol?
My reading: 0.9 kg
